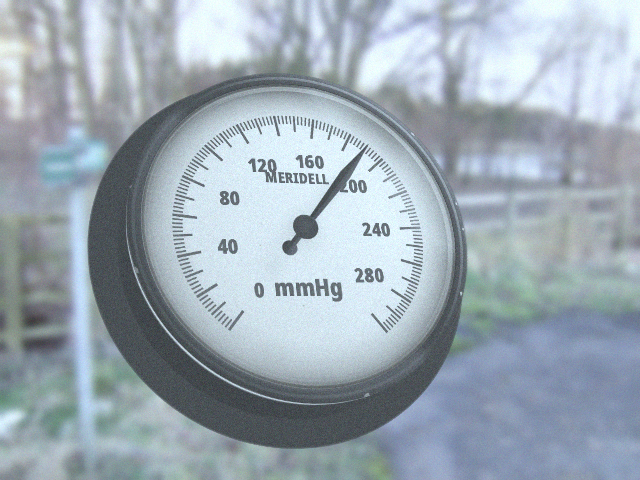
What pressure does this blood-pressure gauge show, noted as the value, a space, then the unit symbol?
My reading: 190 mmHg
